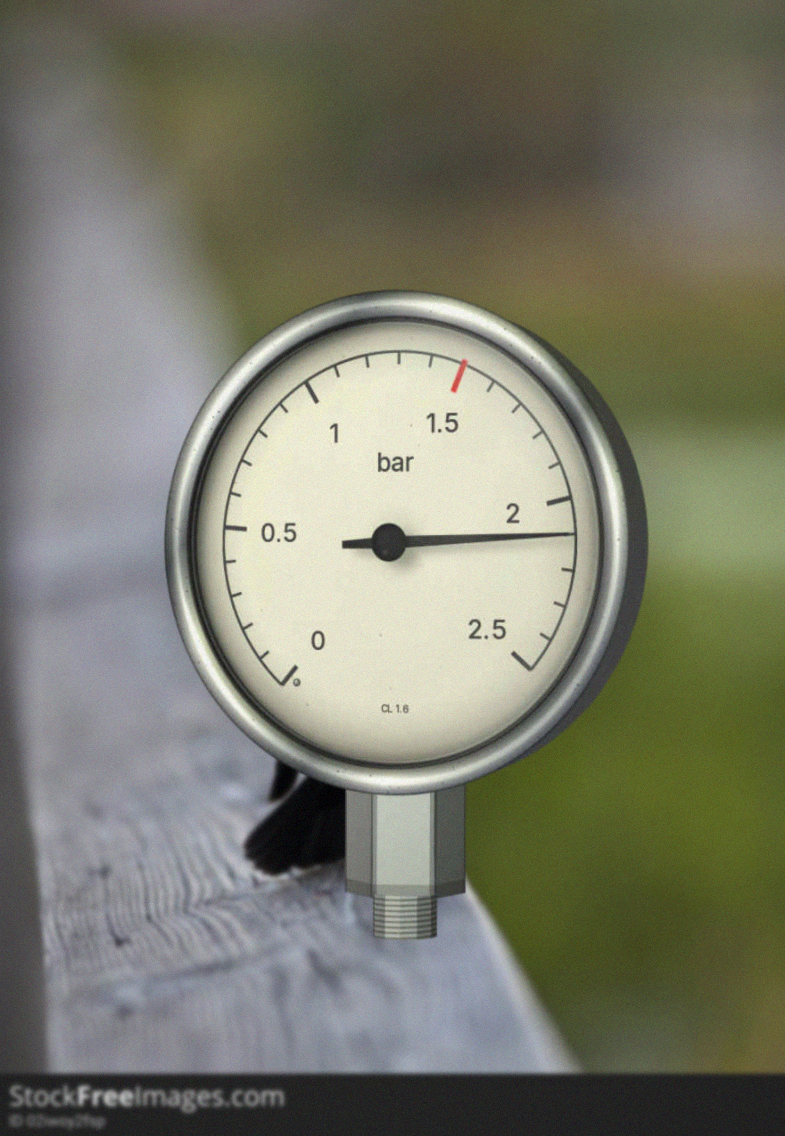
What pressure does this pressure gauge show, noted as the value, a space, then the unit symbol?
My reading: 2.1 bar
